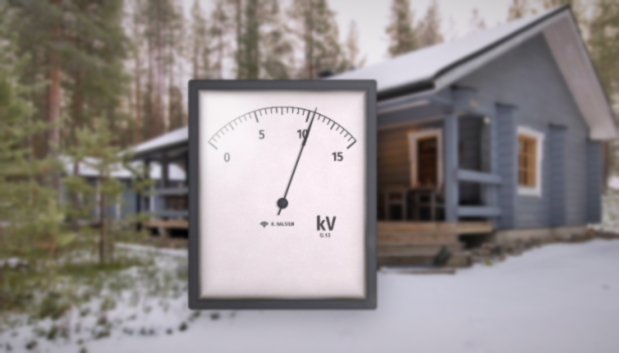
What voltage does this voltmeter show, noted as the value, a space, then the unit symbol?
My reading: 10.5 kV
